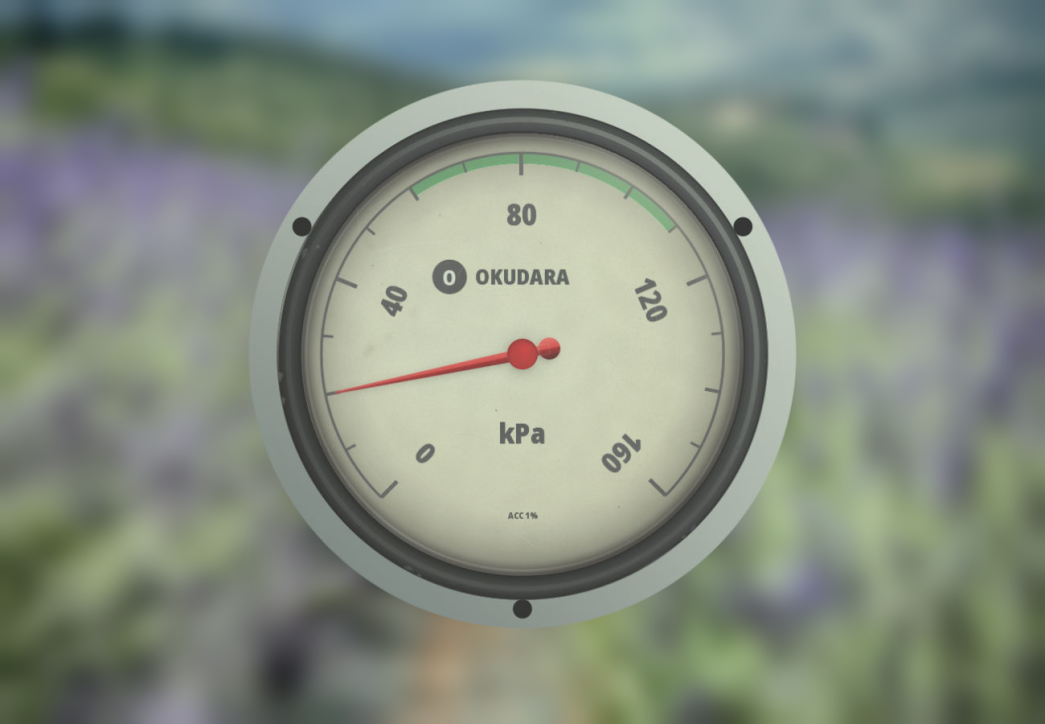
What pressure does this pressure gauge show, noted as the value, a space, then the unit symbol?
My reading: 20 kPa
